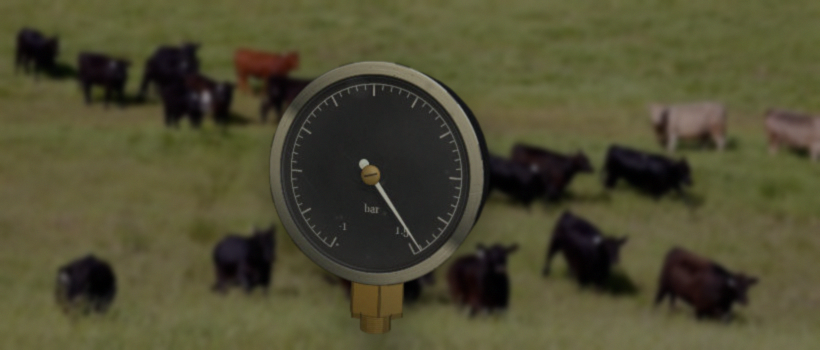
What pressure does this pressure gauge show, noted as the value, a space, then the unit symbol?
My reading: 1.45 bar
